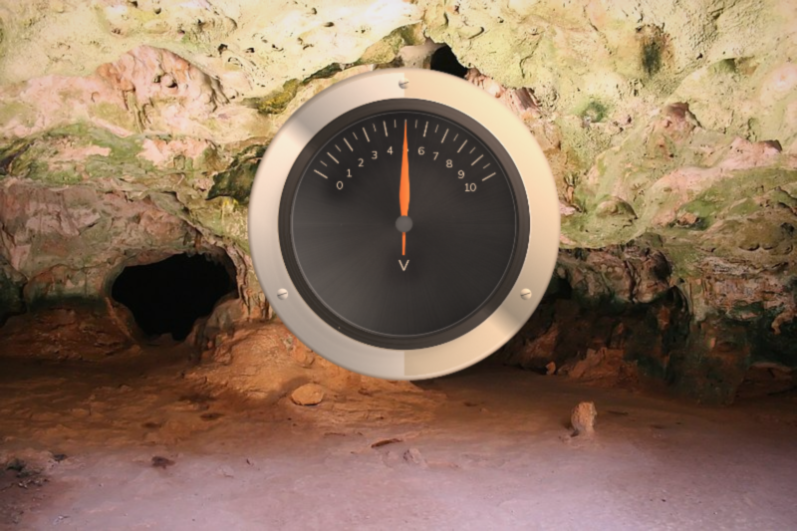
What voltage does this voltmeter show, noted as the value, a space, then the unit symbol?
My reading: 5 V
